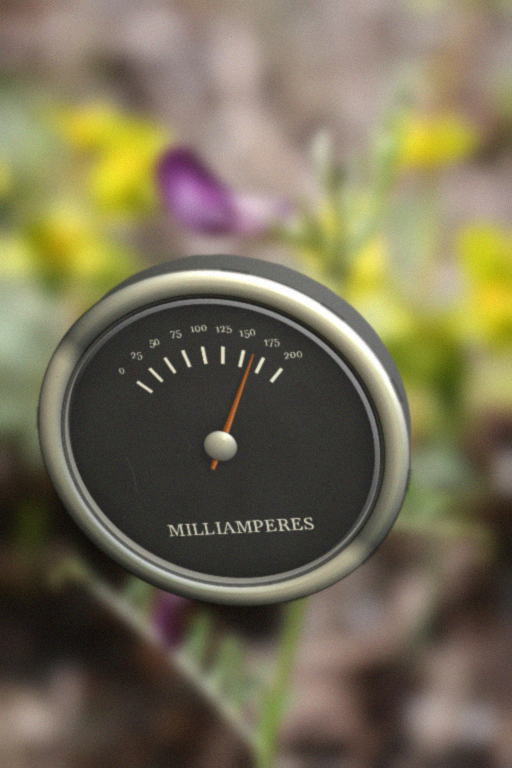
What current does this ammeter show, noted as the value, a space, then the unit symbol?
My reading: 162.5 mA
